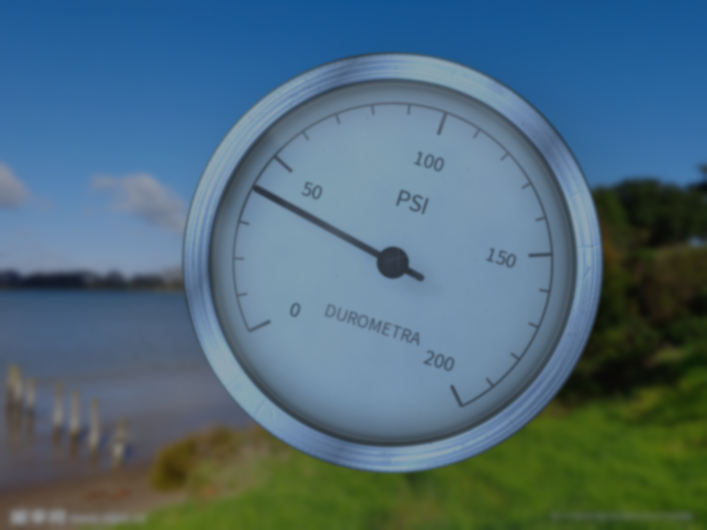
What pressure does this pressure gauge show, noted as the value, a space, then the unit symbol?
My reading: 40 psi
